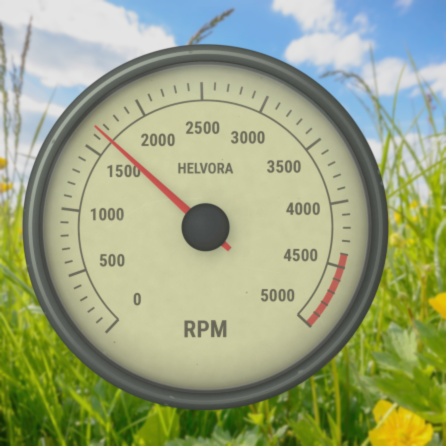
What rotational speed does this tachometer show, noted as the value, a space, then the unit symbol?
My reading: 1650 rpm
